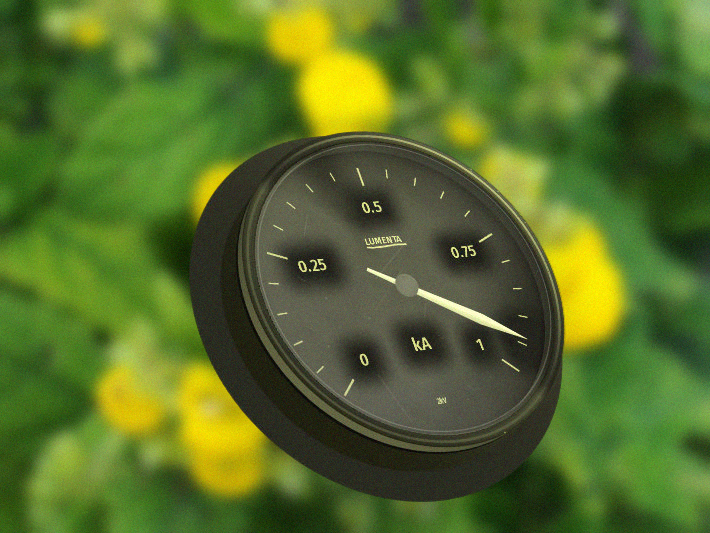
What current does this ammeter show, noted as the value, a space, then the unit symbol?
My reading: 0.95 kA
